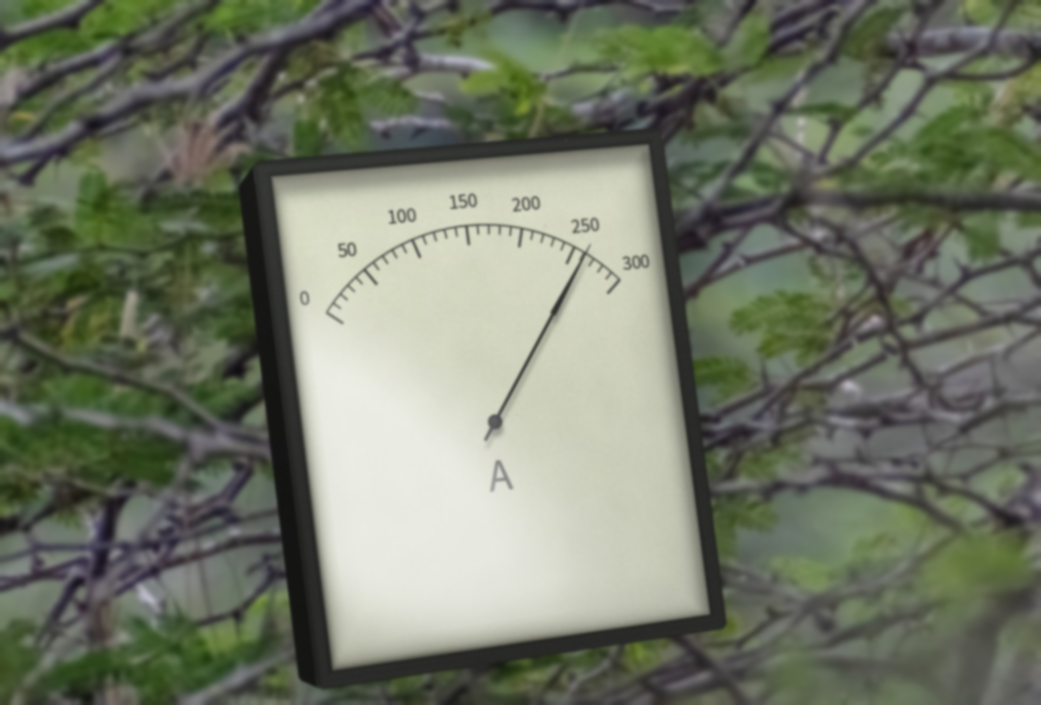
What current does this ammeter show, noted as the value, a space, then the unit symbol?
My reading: 260 A
